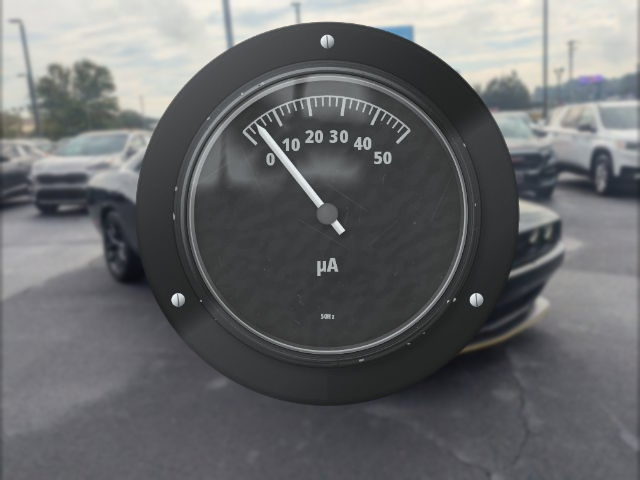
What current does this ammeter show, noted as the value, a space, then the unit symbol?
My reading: 4 µA
